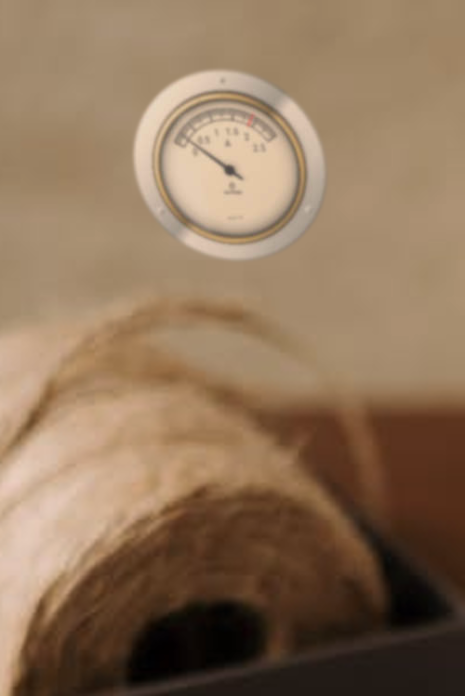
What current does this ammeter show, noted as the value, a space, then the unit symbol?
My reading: 0.25 A
